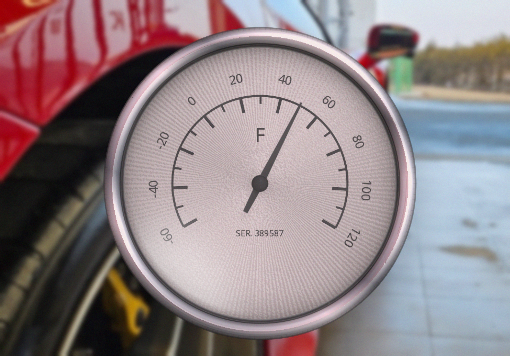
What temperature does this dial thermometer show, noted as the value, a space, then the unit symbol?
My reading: 50 °F
